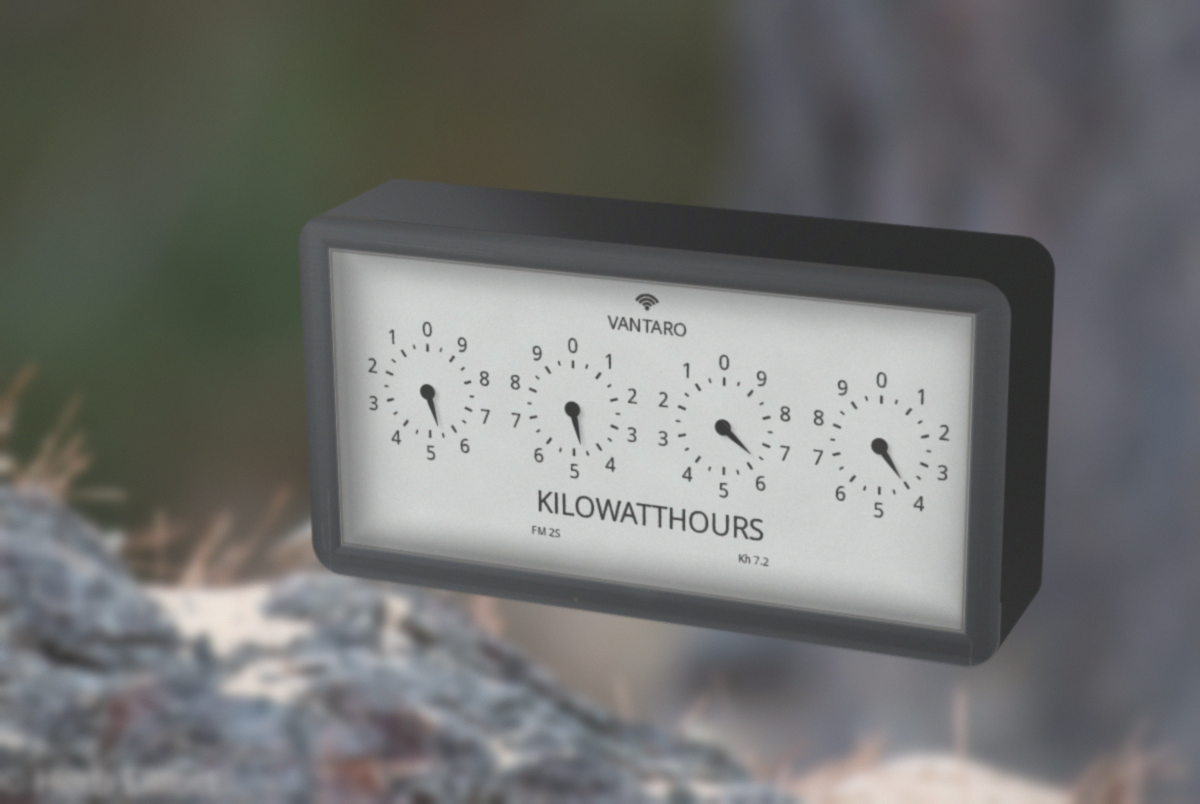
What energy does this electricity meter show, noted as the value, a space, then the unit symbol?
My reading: 5464 kWh
